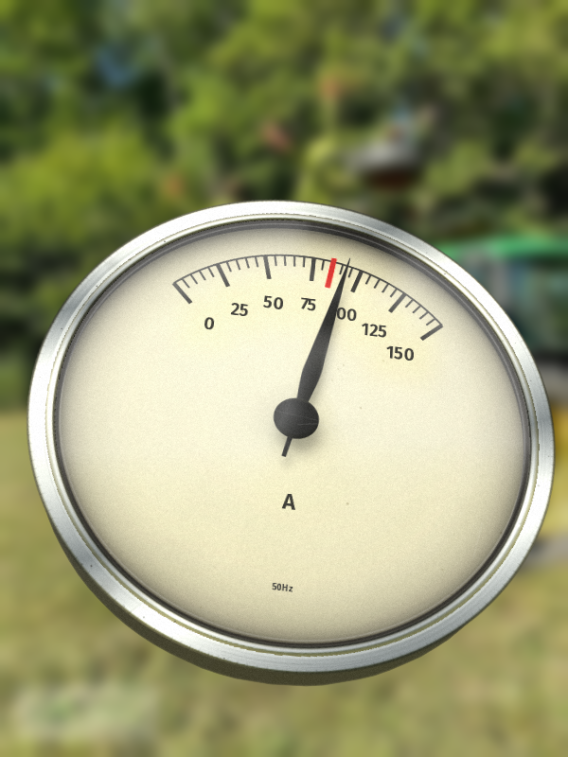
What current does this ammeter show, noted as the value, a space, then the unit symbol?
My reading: 92.5 A
